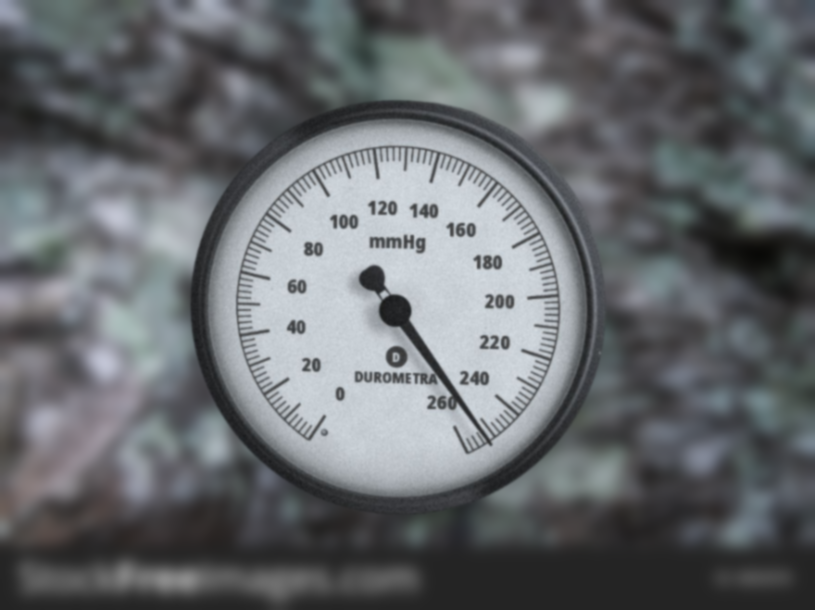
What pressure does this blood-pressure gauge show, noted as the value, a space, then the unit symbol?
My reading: 252 mmHg
